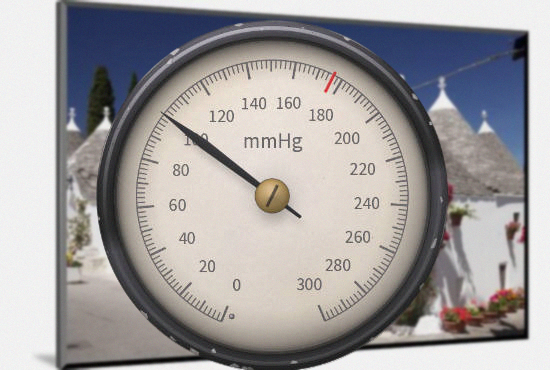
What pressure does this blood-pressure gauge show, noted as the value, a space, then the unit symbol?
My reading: 100 mmHg
